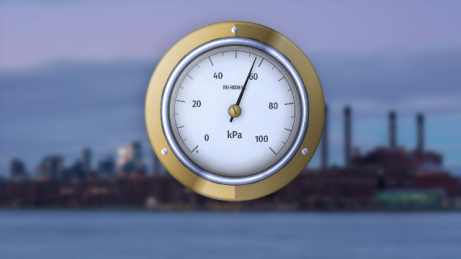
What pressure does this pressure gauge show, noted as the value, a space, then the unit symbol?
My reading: 57.5 kPa
